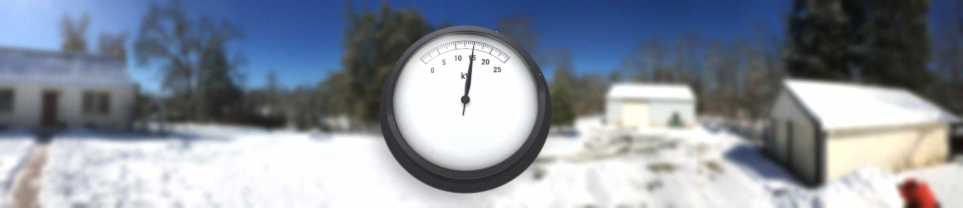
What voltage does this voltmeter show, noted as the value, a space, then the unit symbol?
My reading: 15 kV
